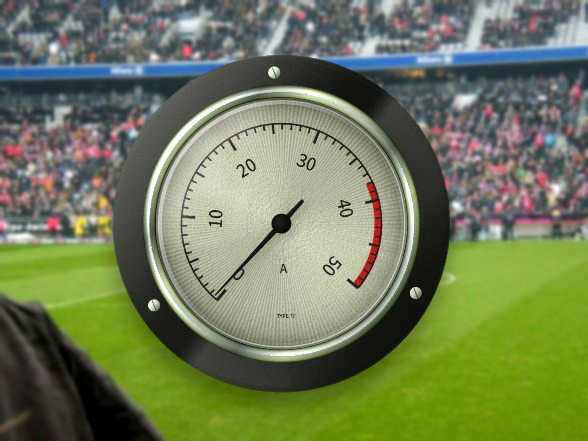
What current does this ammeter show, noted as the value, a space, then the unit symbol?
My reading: 0.5 A
